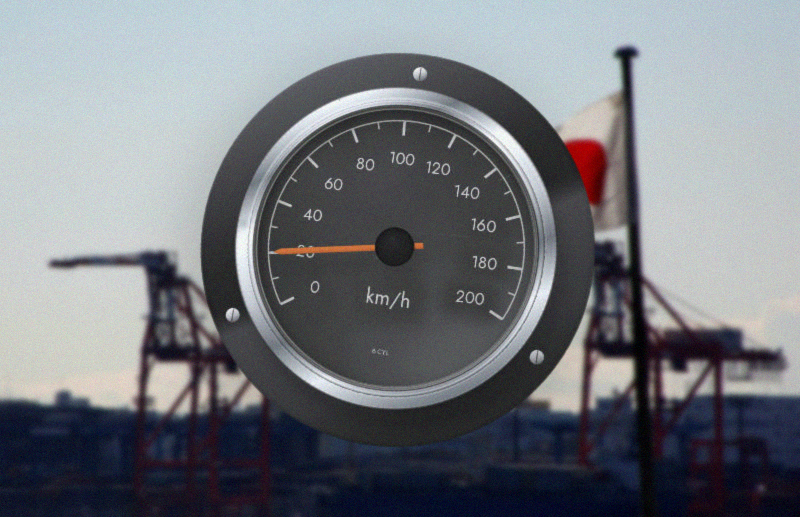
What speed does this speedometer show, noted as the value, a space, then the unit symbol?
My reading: 20 km/h
